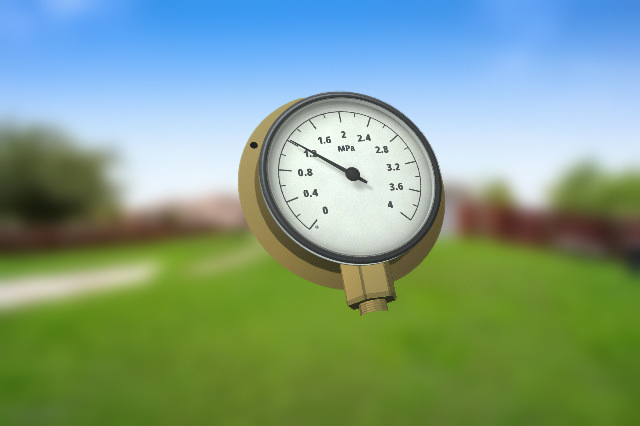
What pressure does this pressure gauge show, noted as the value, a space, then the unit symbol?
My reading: 1.2 MPa
